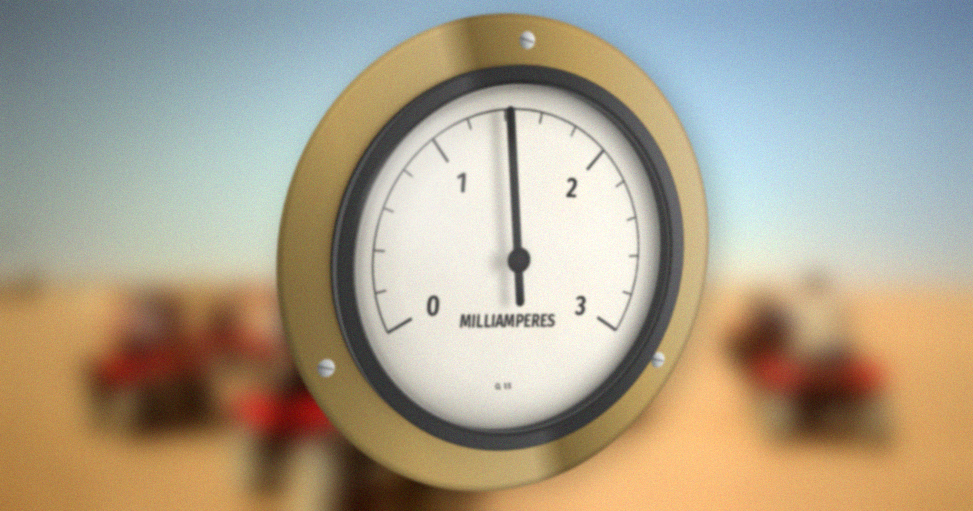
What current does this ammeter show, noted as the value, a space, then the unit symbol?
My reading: 1.4 mA
